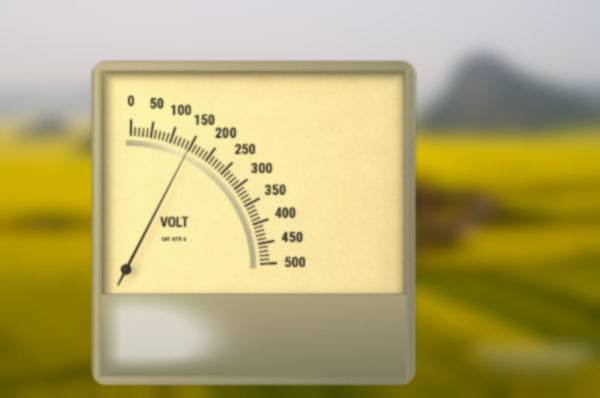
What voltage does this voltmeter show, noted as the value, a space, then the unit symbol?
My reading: 150 V
